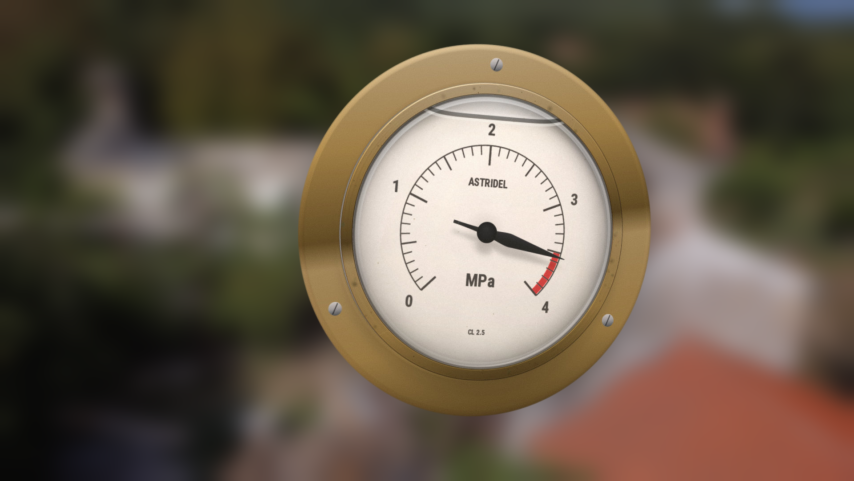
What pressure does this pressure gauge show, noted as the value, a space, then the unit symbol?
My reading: 3.55 MPa
